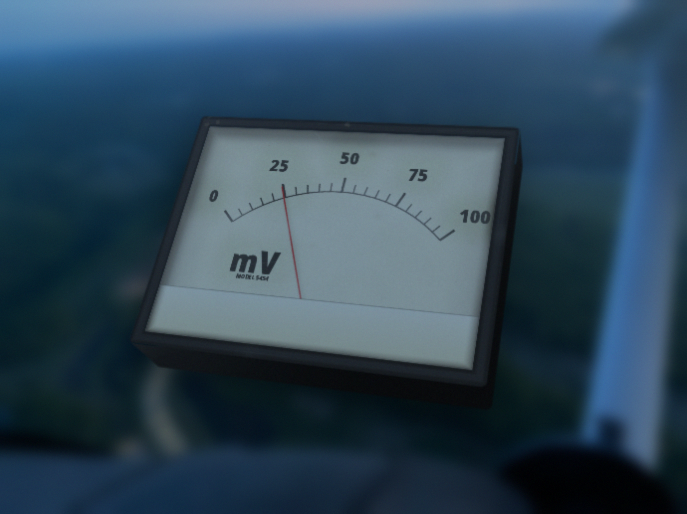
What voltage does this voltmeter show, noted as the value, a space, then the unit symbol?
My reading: 25 mV
